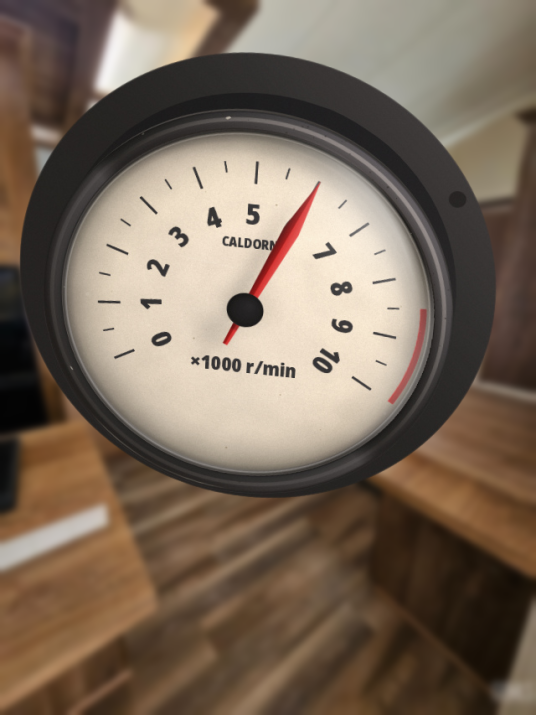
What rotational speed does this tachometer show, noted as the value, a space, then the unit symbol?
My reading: 6000 rpm
